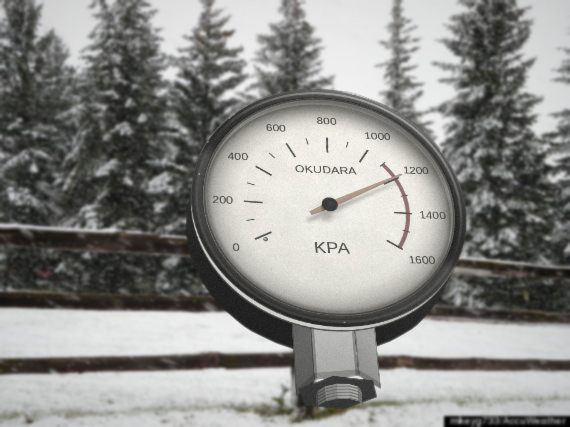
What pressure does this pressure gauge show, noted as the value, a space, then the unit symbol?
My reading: 1200 kPa
